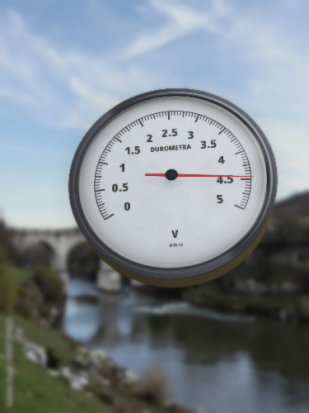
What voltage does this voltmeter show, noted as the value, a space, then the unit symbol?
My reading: 4.5 V
